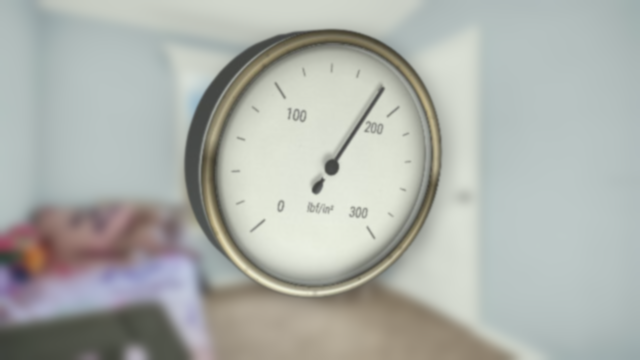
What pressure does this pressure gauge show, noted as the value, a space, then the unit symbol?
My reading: 180 psi
